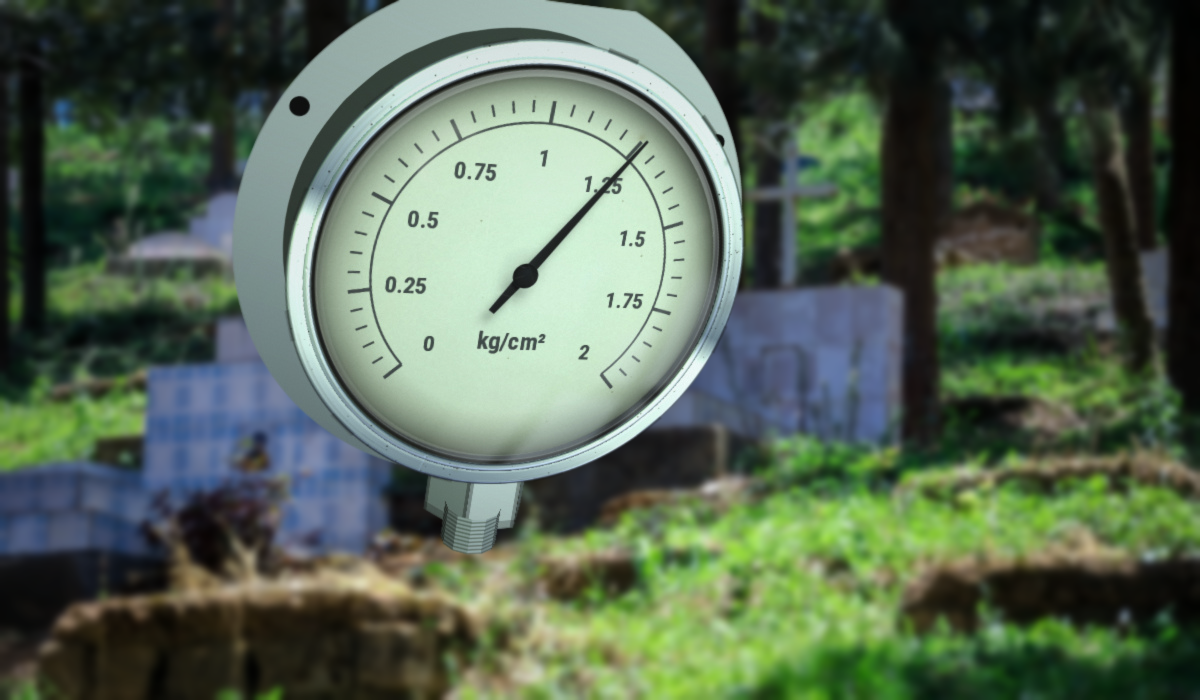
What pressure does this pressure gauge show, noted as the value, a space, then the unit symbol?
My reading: 1.25 kg/cm²
